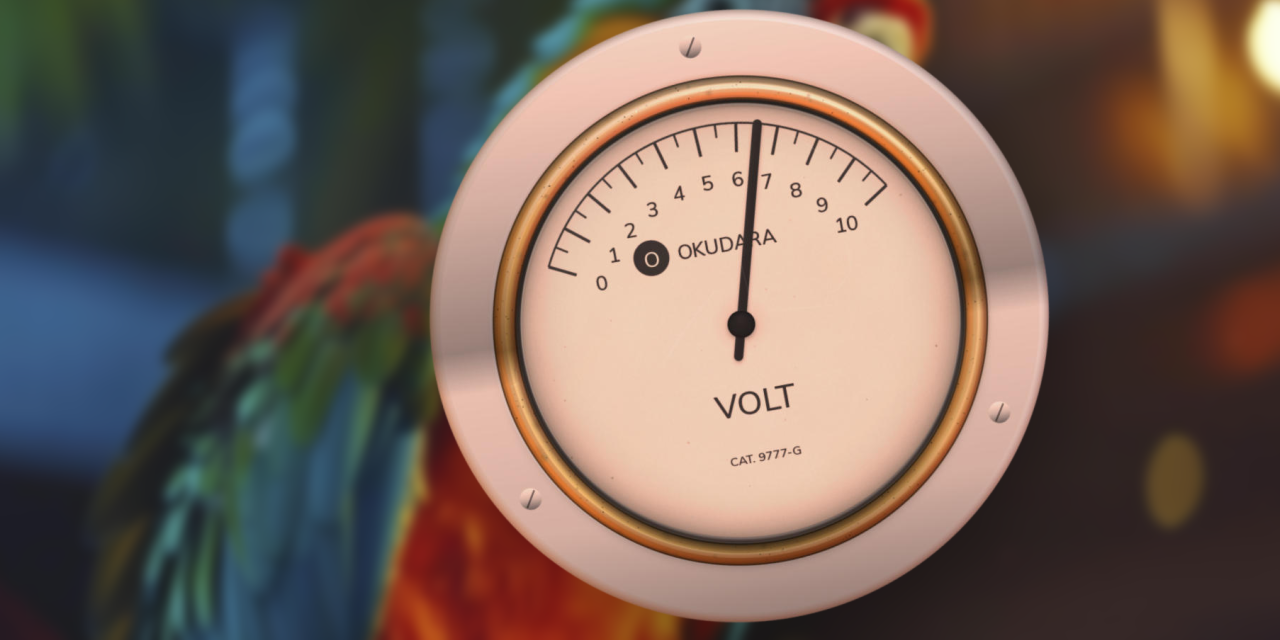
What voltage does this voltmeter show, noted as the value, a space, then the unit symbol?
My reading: 6.5 V
